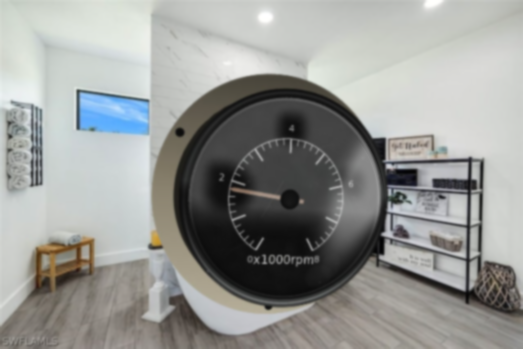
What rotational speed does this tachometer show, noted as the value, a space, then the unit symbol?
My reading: 1800 rpm
